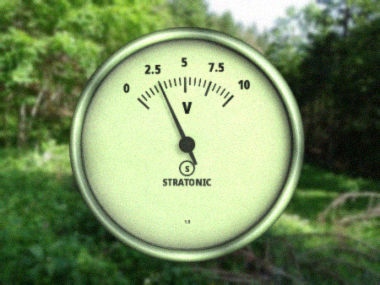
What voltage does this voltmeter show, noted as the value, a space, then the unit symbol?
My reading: 2.5 V
